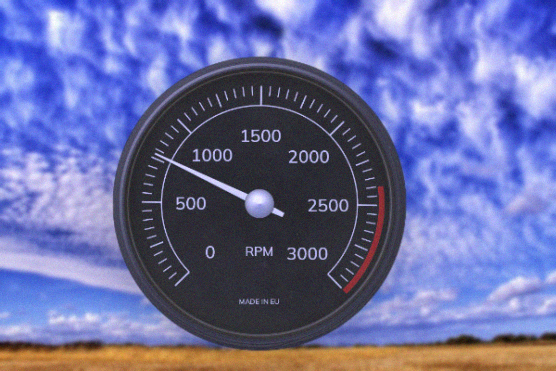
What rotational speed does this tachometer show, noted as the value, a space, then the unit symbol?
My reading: 775 rpm
